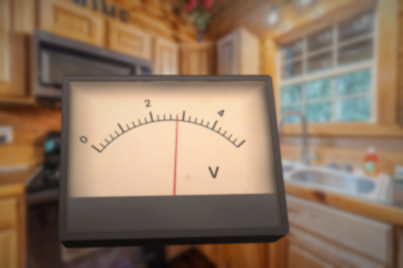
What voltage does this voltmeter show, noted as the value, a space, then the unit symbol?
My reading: 2.8 V
